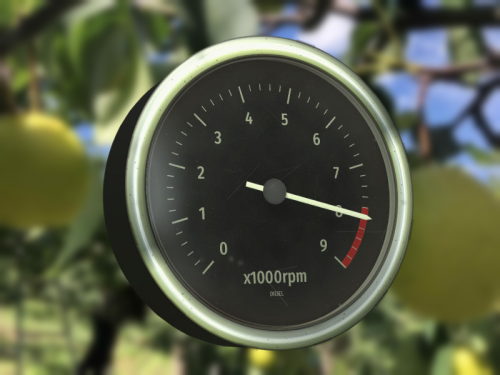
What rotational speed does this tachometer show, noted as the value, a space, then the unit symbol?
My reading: 8000 rpm
